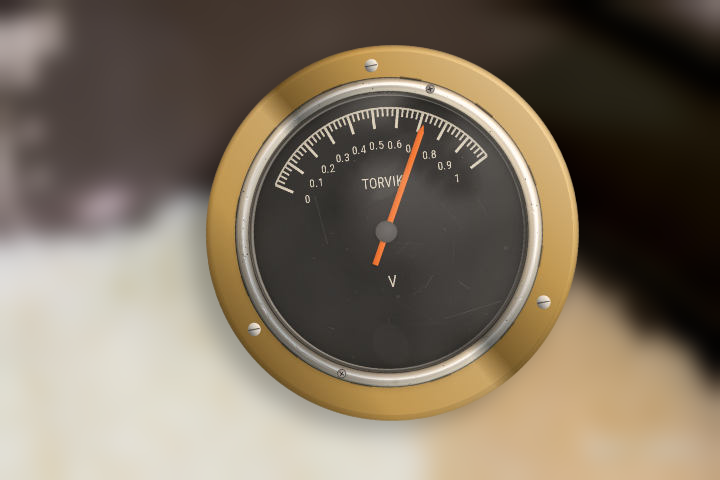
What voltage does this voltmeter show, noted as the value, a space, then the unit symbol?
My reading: 0.72 V
